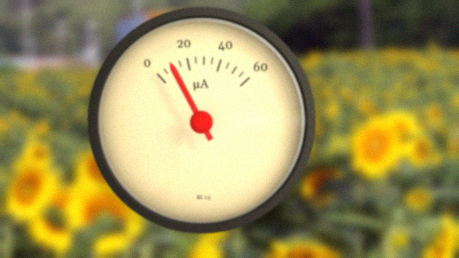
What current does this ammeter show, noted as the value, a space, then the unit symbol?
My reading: 10 µA
